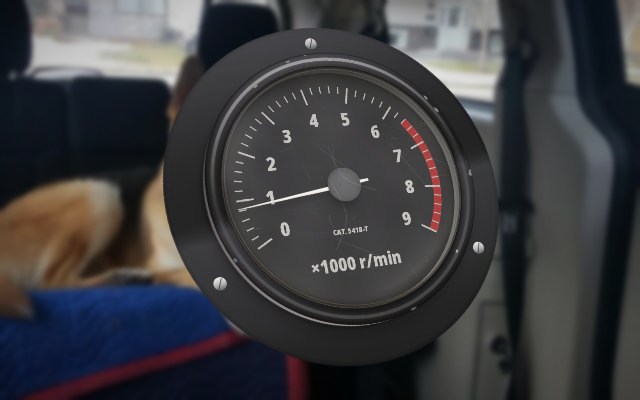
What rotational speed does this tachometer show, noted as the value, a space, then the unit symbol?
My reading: 800 rpm
